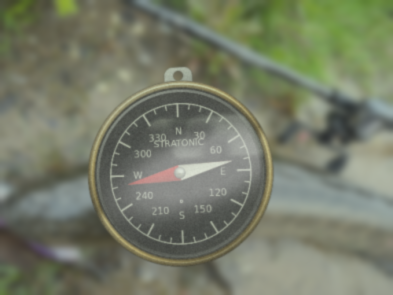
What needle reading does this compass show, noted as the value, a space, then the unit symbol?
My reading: 260 °
